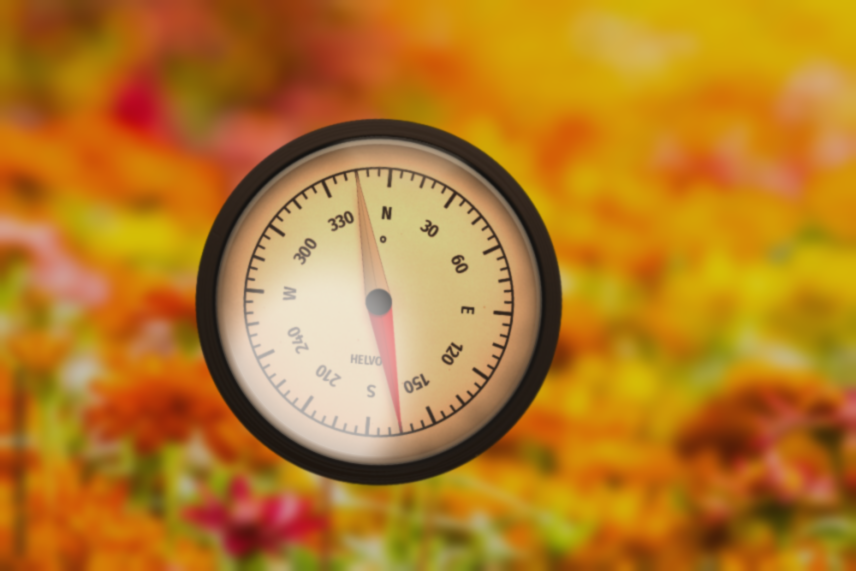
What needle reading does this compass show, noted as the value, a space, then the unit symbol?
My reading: 165 °
